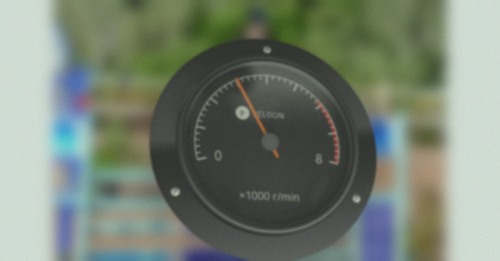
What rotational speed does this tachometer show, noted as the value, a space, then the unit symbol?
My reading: 3000 rpm
